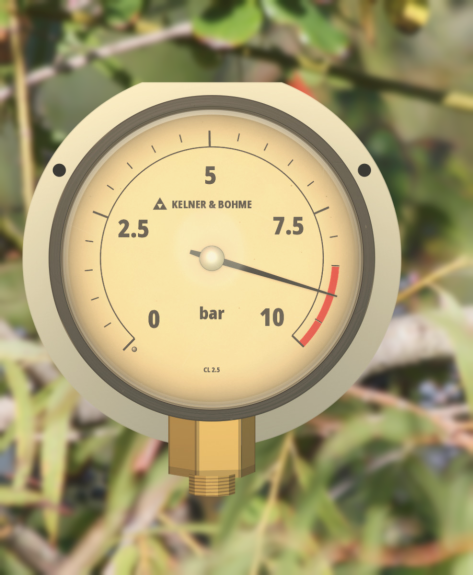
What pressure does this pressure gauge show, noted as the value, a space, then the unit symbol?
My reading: 9 bar
